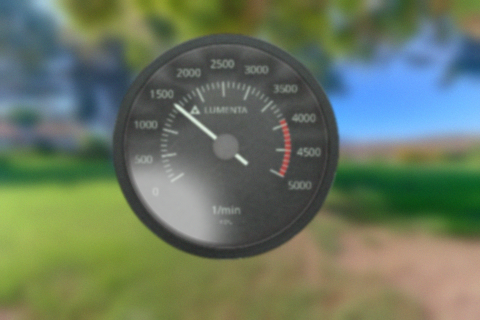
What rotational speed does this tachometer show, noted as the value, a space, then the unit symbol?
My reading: 1500 rpm
